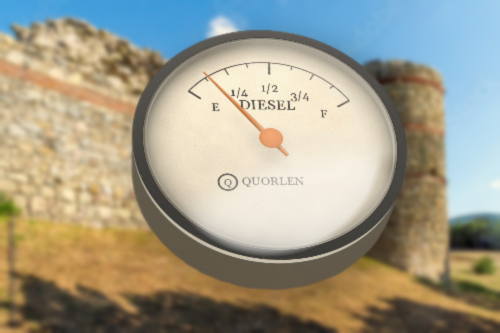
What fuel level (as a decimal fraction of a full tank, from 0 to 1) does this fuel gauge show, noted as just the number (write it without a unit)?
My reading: 0.125
